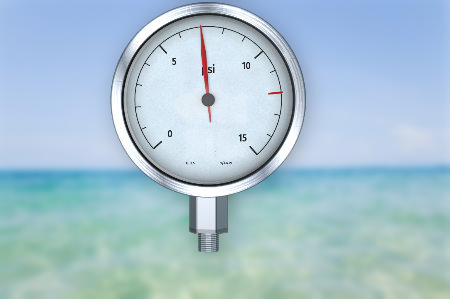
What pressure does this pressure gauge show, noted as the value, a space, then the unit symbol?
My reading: 7 psi
